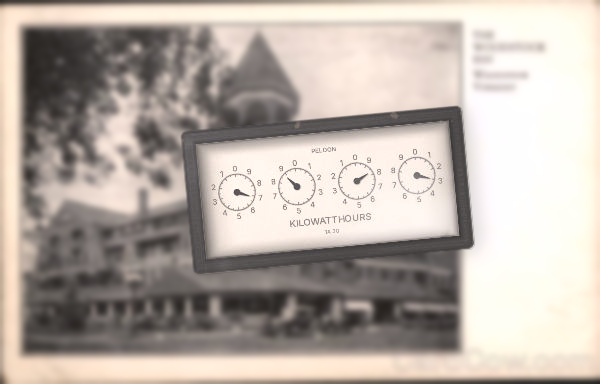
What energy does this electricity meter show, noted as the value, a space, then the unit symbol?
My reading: 6883 kWh
